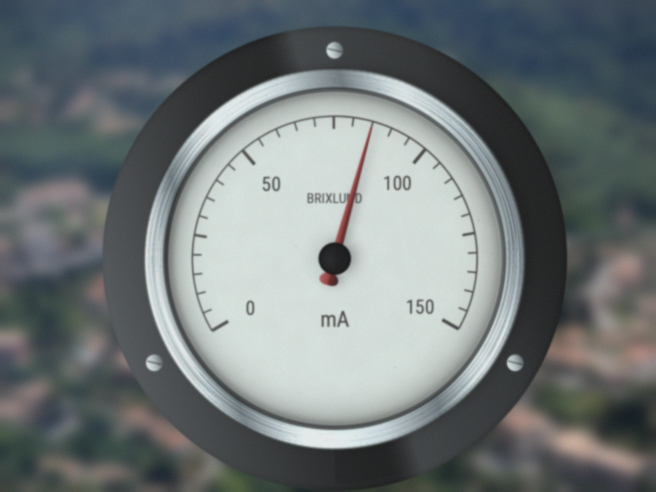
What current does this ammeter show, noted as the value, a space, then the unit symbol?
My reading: 85 mA
